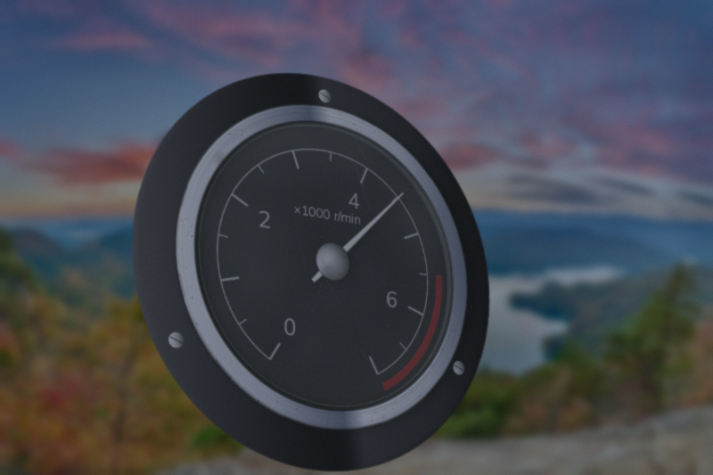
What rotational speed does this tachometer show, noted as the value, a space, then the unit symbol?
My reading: 4500 rpm
